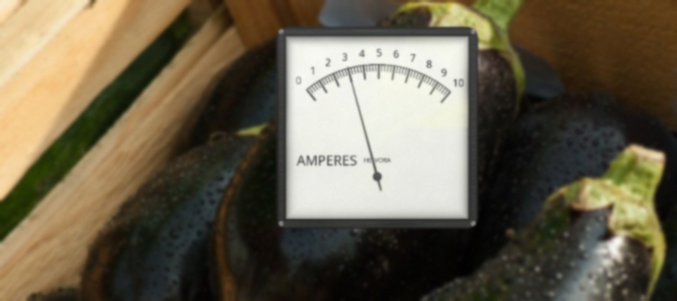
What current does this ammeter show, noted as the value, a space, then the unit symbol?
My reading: 3 A
